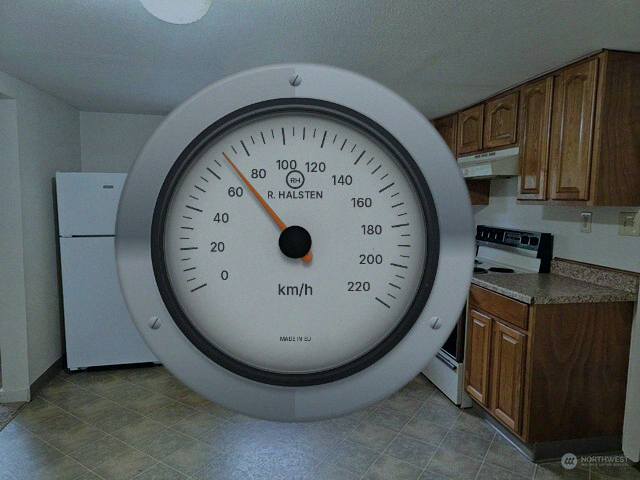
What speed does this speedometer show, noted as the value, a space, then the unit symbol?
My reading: 70 km/h
